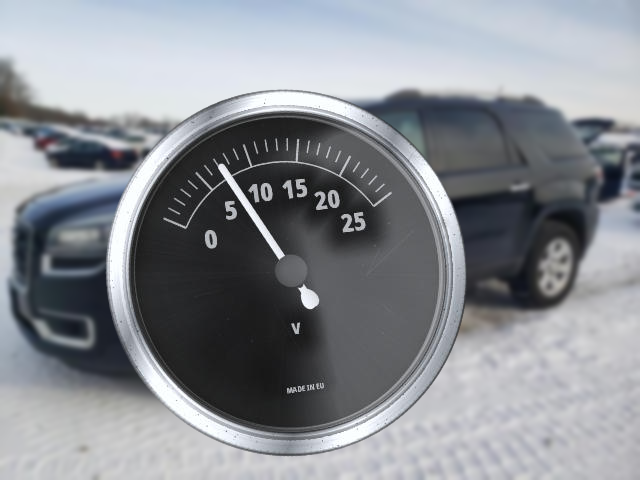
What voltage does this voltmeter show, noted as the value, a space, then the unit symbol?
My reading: 7 V
